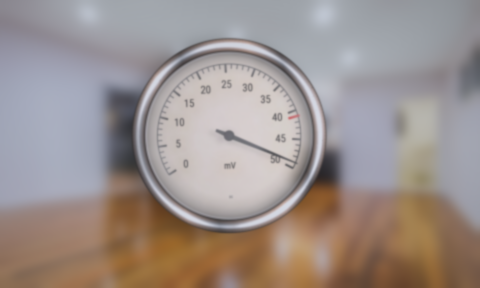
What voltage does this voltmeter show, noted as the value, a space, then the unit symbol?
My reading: 49 mV
